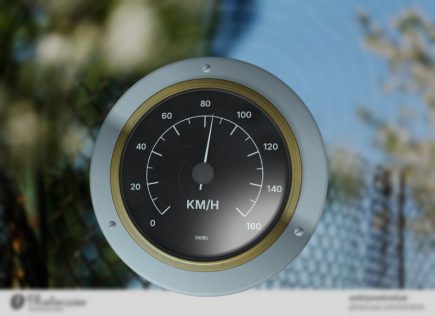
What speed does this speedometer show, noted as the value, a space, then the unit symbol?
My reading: 85 km/h
